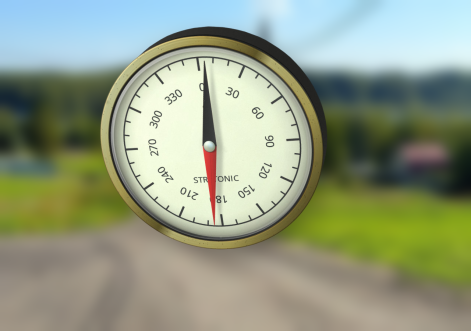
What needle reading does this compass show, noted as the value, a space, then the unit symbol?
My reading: 185 °
